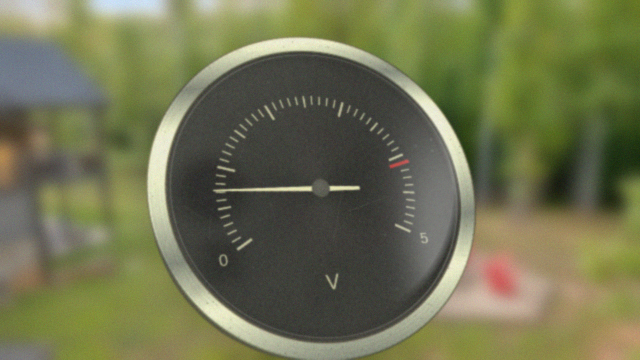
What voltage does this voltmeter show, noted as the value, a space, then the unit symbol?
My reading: 0.7 V
